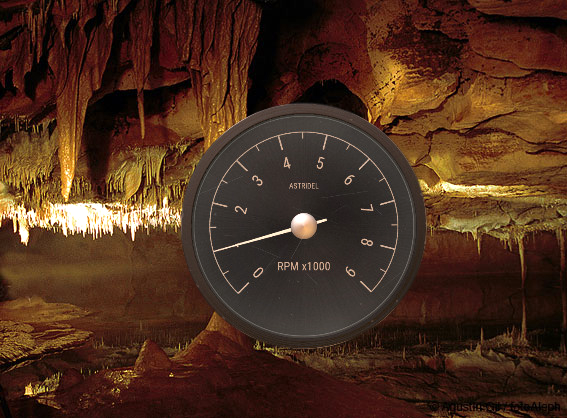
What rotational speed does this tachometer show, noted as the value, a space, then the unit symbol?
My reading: 1000 rpm
